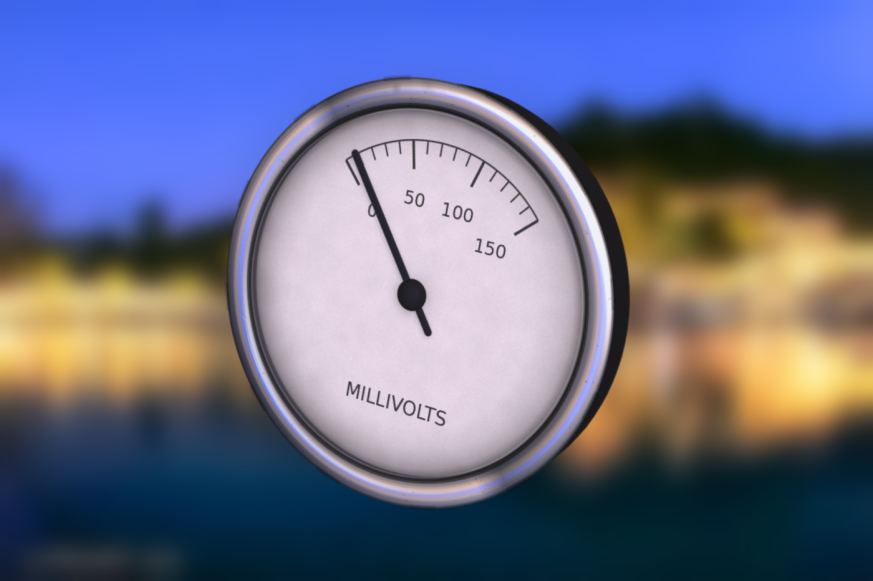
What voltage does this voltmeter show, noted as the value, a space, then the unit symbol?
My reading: 10 mV
